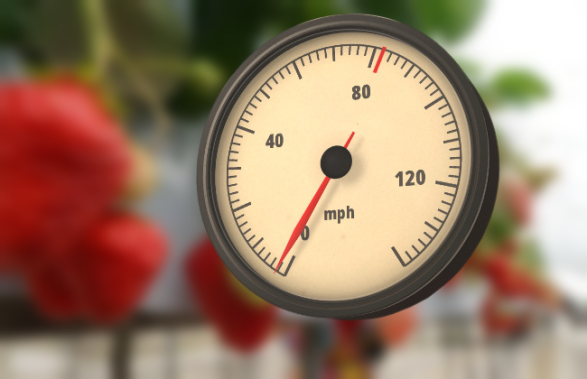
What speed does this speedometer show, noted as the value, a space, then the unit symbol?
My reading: 2 mph
